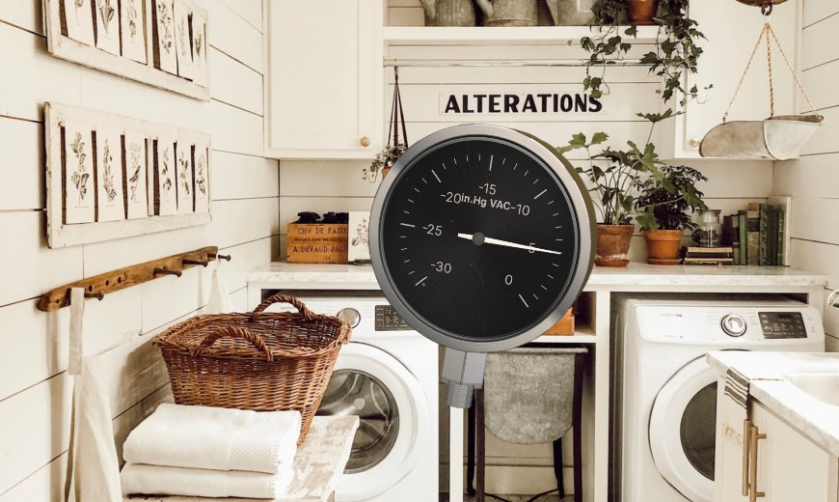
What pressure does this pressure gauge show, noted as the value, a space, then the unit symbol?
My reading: -5 inHg
